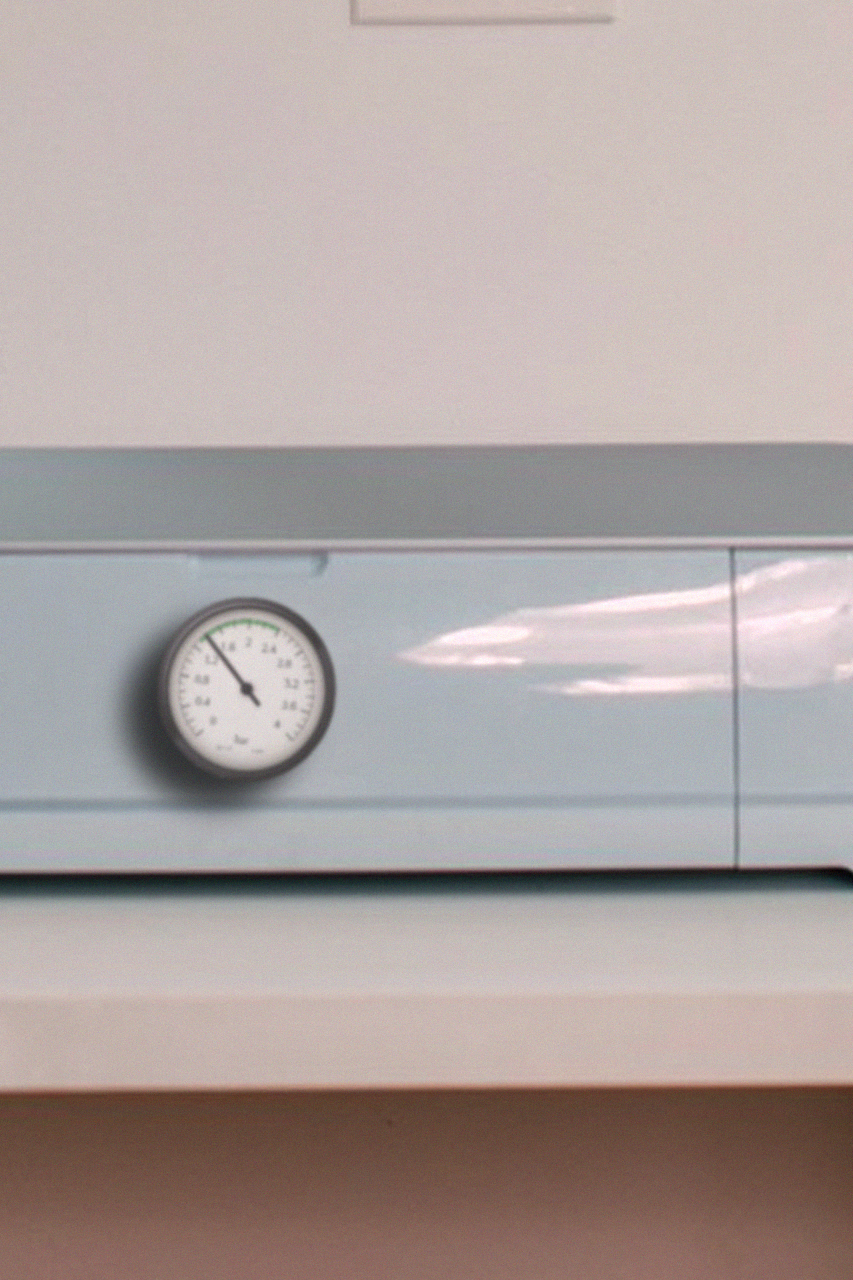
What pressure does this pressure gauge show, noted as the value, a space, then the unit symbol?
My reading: 1.4 bar
